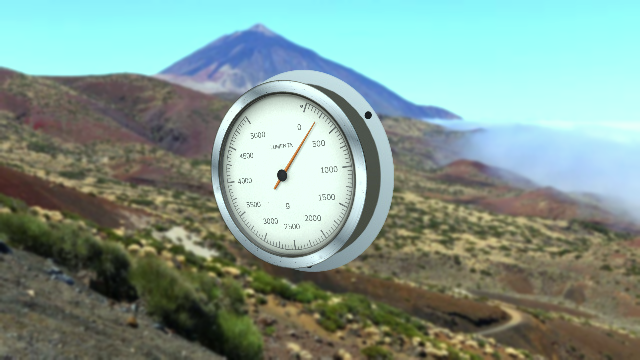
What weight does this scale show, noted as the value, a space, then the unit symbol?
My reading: 250 g
